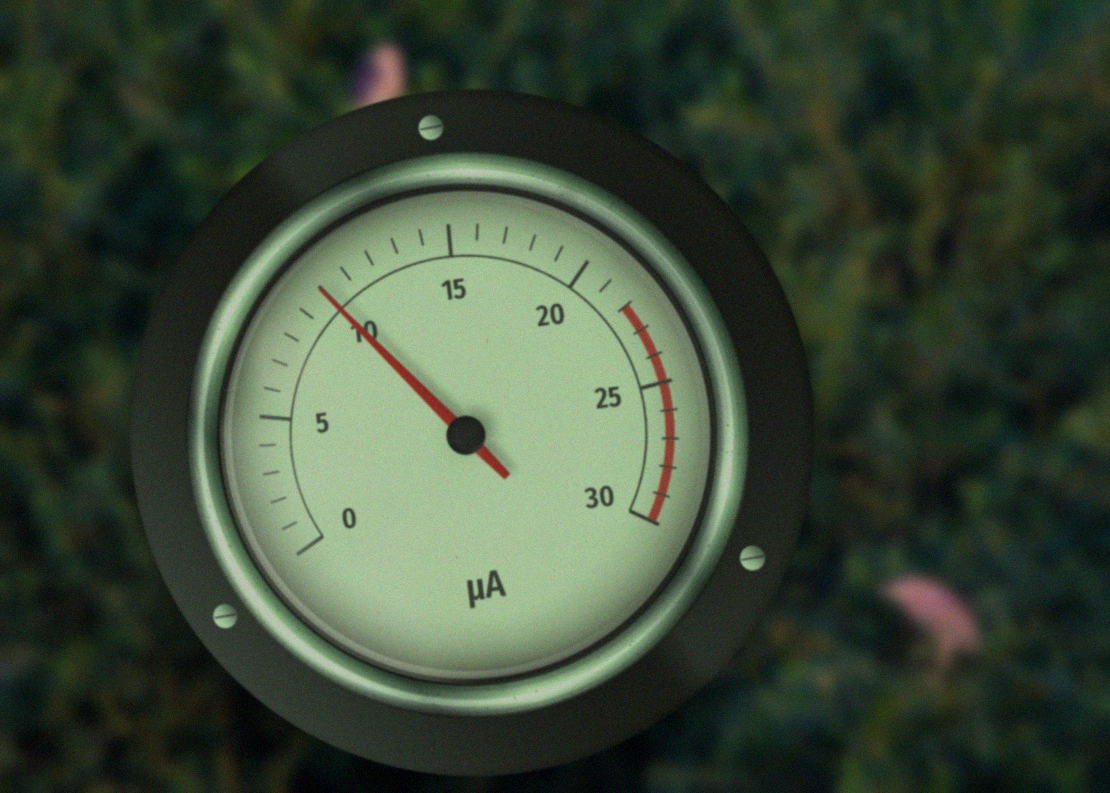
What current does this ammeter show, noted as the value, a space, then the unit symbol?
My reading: 10 µA
